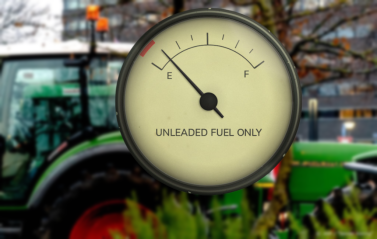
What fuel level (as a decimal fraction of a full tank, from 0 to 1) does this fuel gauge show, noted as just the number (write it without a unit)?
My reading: 0.125
